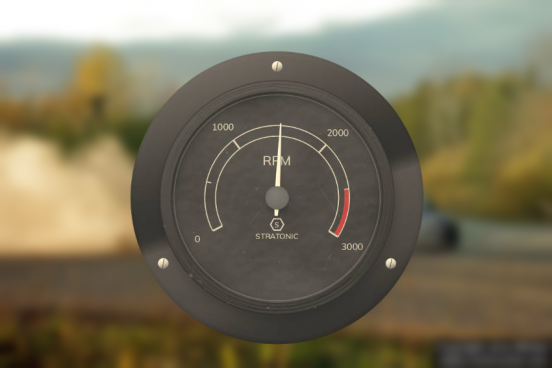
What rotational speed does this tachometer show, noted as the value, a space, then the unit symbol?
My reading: 1500 rpm
